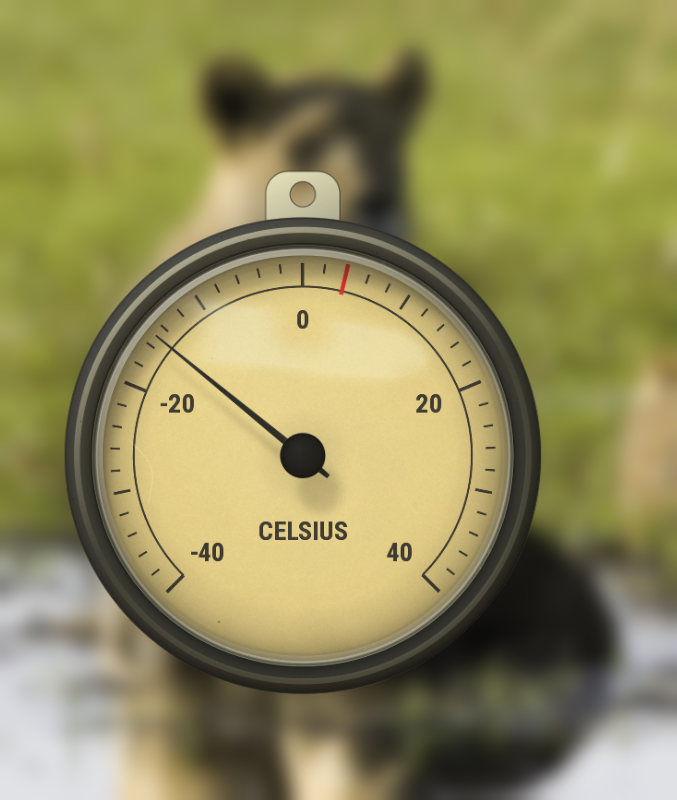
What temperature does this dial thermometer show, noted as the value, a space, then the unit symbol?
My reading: -15 °C
